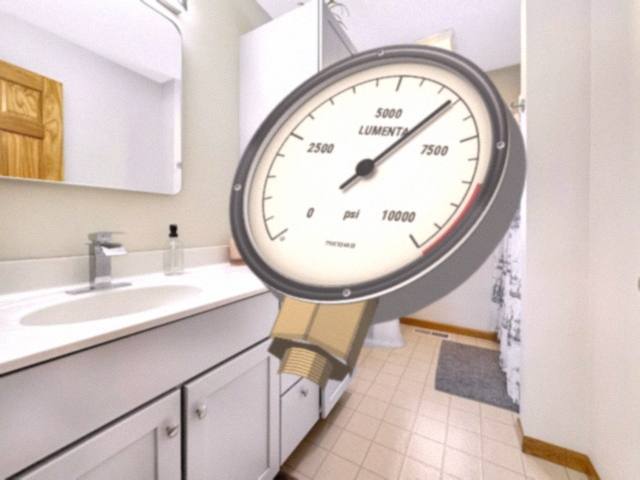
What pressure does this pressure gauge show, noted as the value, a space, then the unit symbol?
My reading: 6500 psi
